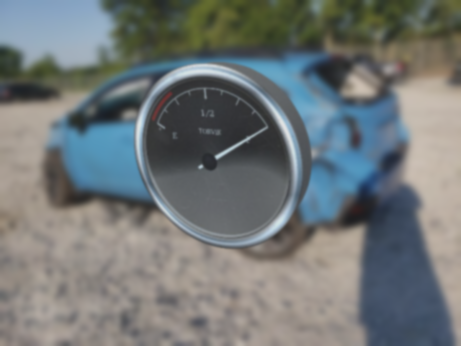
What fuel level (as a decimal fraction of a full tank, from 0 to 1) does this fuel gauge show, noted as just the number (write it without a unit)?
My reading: 1
